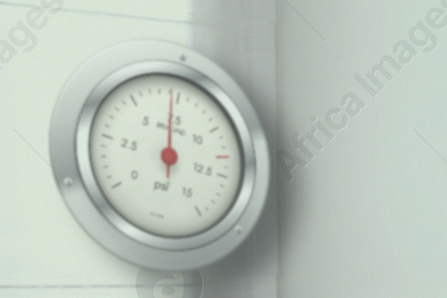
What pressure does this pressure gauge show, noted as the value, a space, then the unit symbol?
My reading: 7 psi
